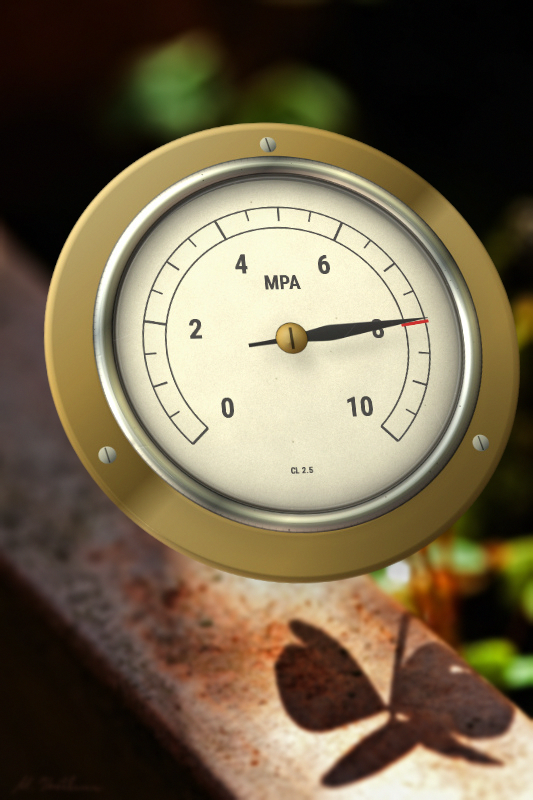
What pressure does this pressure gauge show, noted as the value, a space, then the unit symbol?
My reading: 8 MPa
